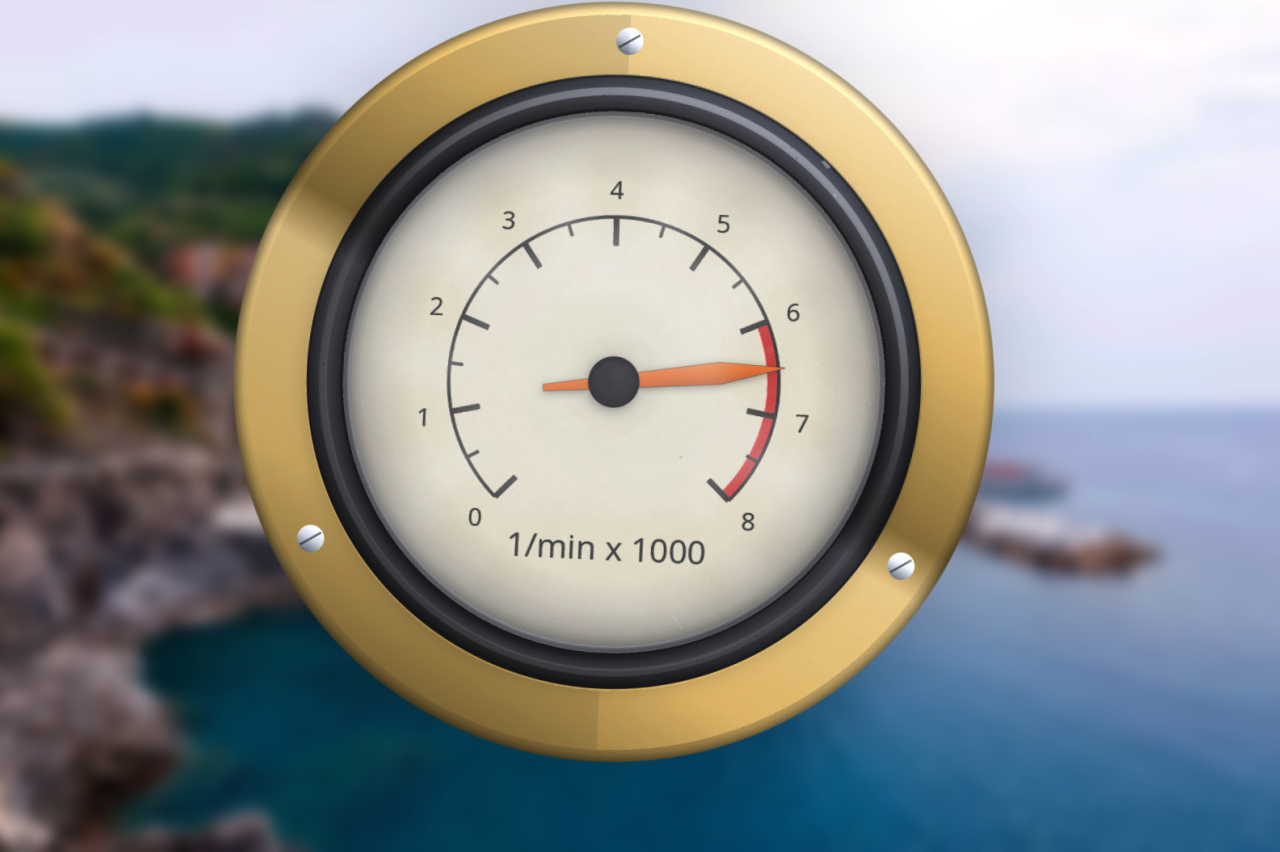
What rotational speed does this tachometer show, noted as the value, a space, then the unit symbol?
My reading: 6500 rpm
